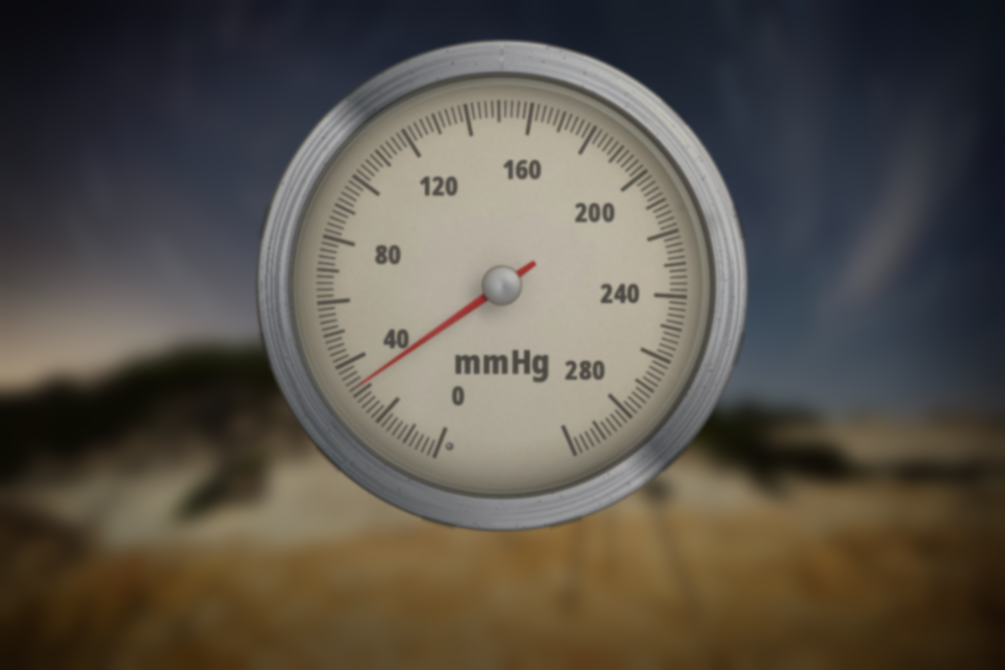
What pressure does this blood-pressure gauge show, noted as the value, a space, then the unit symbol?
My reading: 32 mmHg
